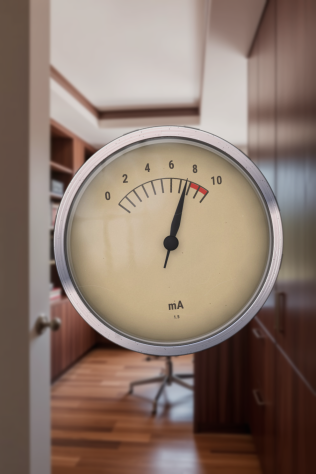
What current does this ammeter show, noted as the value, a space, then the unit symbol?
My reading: 7.5 mA
